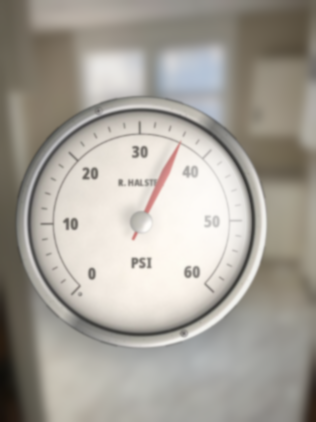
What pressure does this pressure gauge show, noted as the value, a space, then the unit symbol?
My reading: 36 psi
